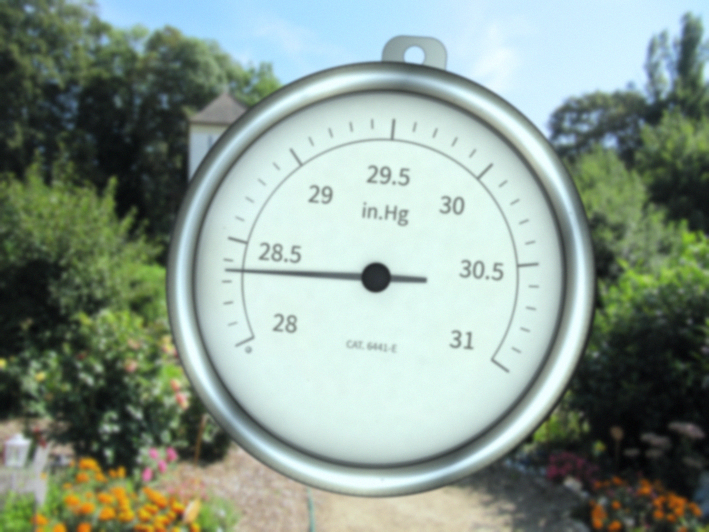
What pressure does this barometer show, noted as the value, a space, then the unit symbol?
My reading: 28.35 inHg
